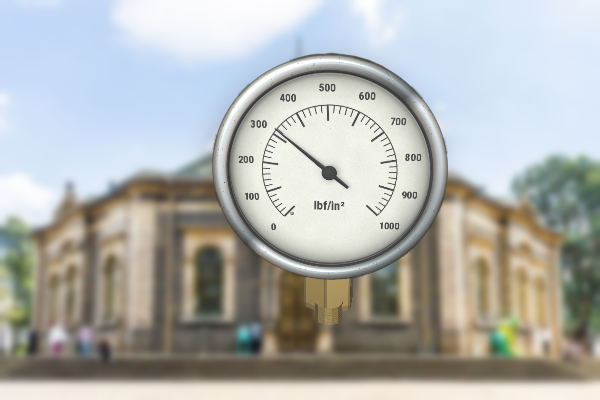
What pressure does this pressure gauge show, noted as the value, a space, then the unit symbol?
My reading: 320 psi
